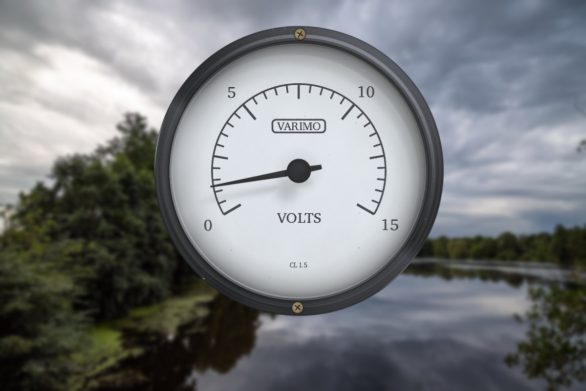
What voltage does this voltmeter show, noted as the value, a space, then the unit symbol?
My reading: 1.25 V
